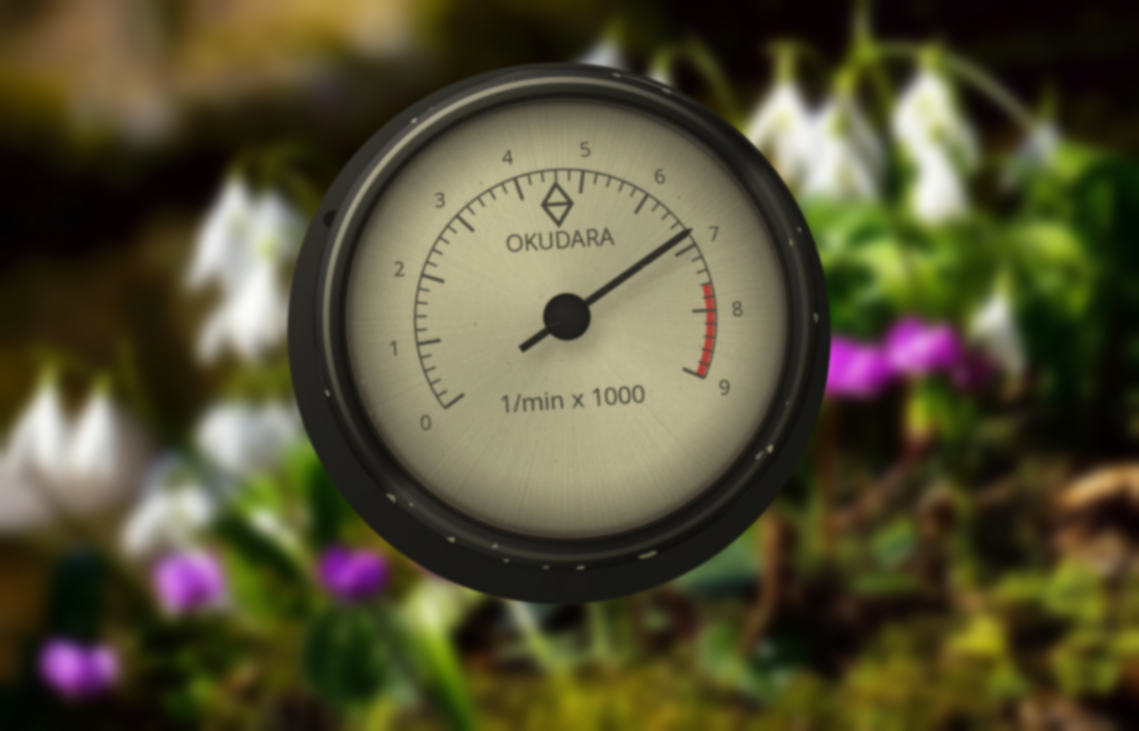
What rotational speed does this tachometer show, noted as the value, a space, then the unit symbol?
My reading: 6800 rpm
